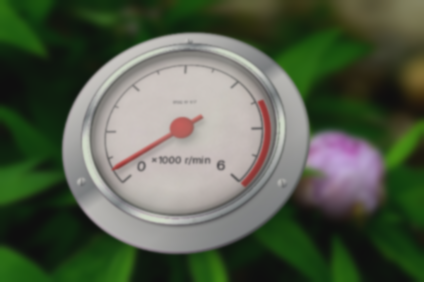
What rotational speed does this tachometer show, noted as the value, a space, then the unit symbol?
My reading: 250 rpm
